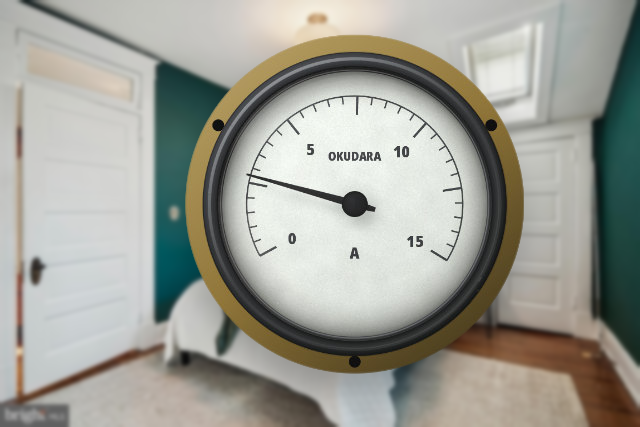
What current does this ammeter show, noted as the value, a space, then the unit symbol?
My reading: 2.75 A
